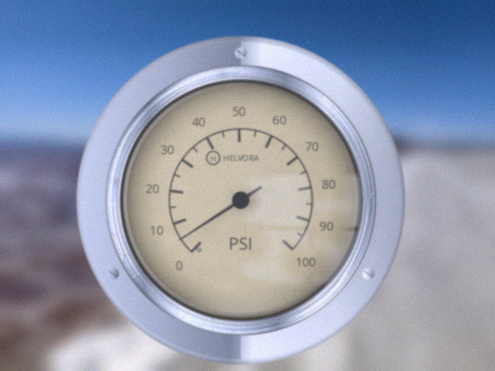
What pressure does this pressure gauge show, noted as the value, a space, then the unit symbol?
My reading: 5 psi
